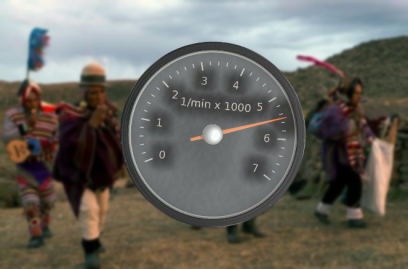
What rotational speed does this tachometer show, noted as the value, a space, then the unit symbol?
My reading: 5500 rpm
